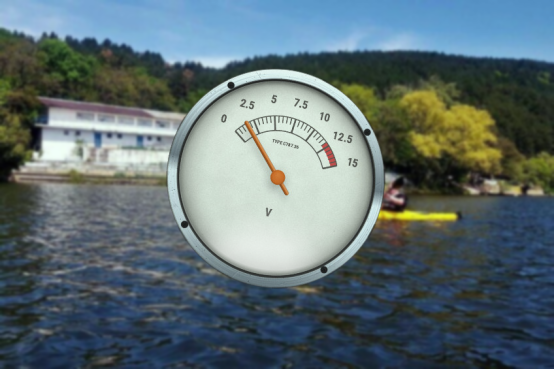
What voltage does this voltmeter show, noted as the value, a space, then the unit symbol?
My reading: 1.5 V
